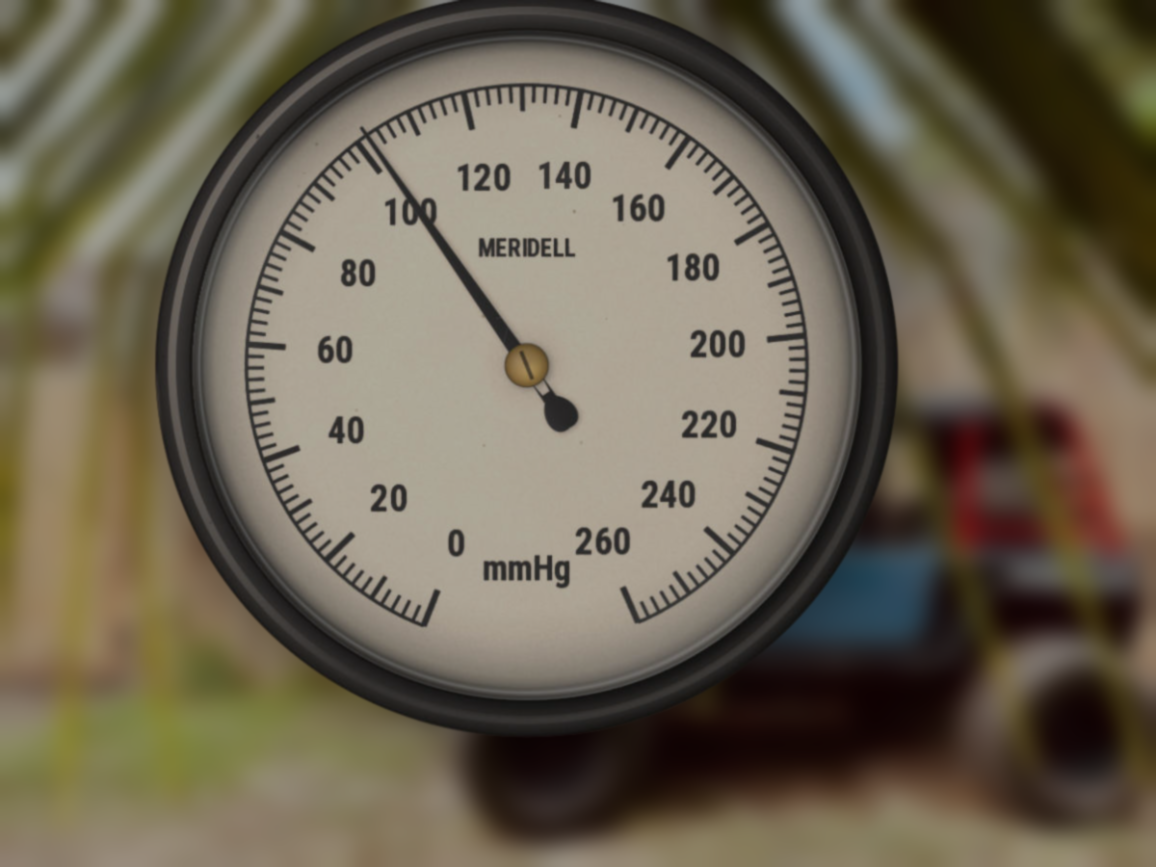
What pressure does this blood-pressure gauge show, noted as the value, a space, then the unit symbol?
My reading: 102 mmHg
